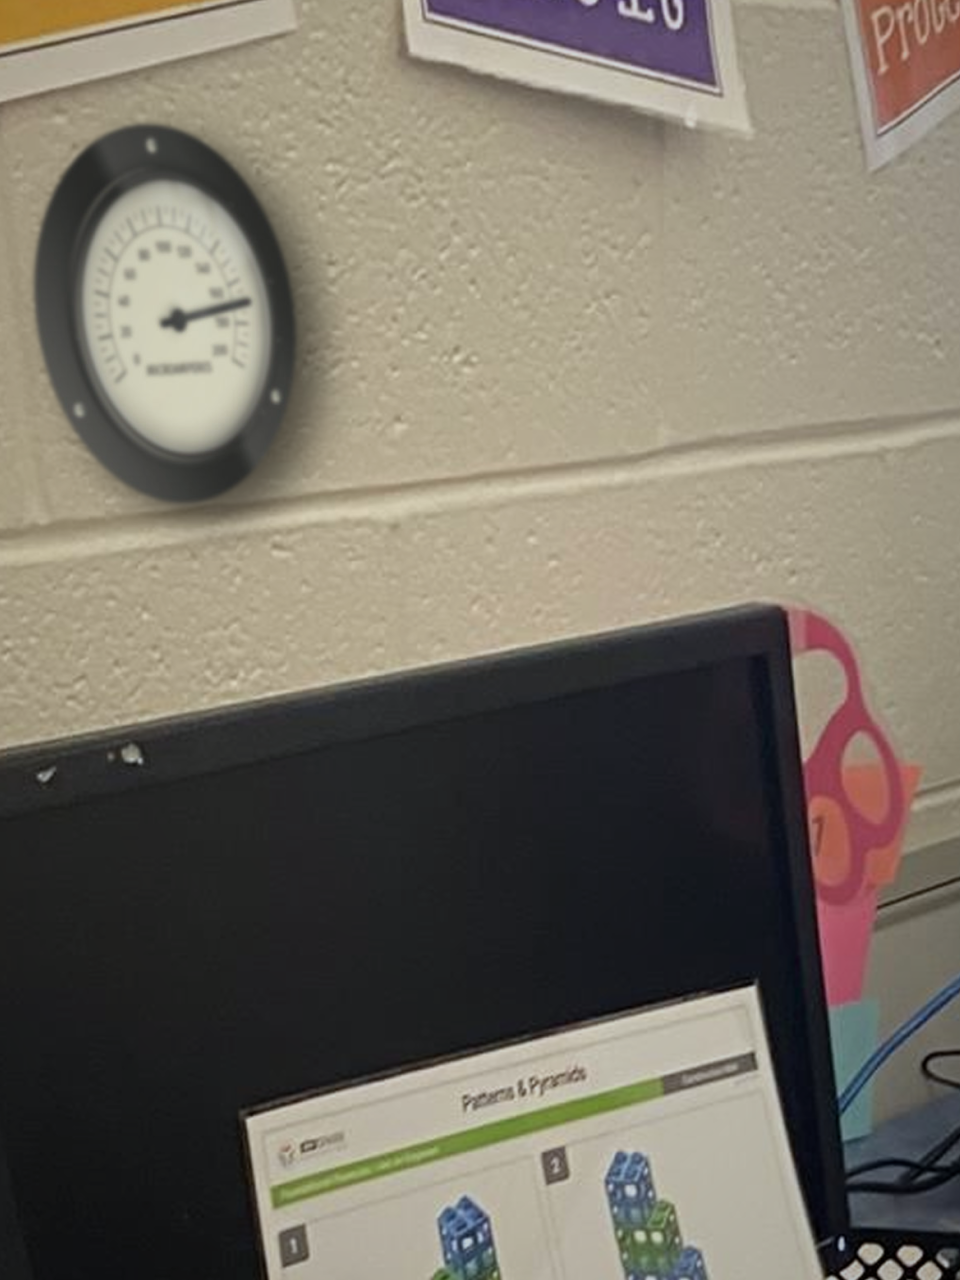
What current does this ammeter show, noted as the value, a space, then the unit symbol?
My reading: 170 µA
